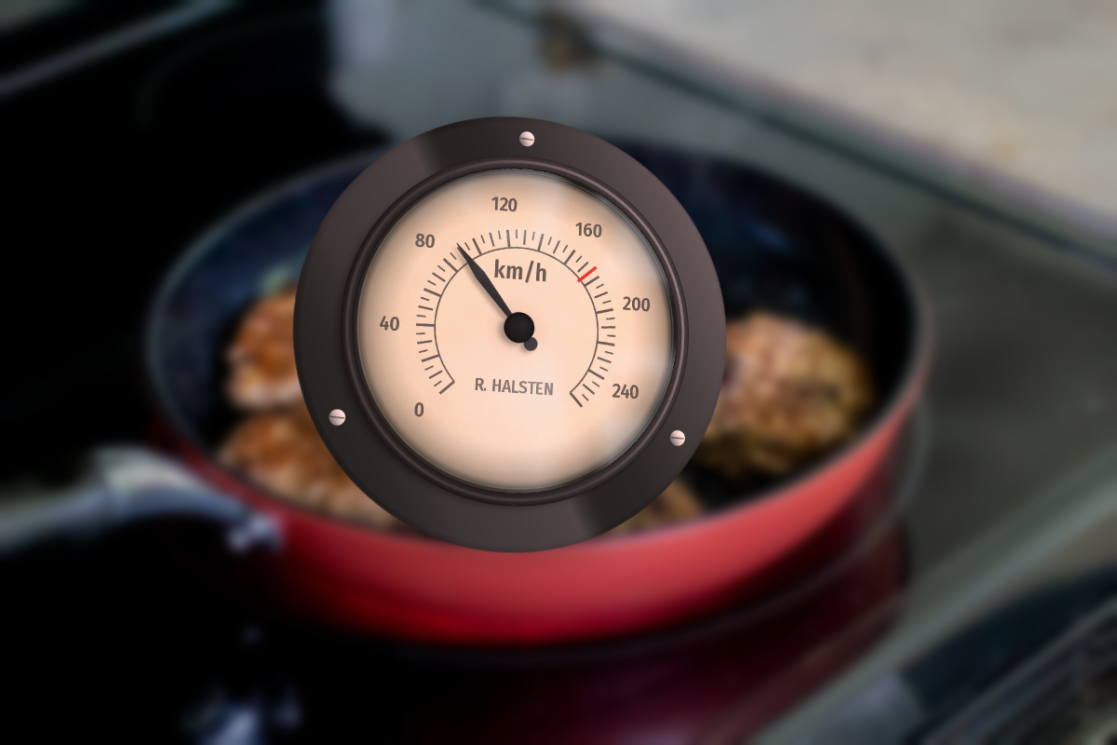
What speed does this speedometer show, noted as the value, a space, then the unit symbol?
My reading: 90 km/h
